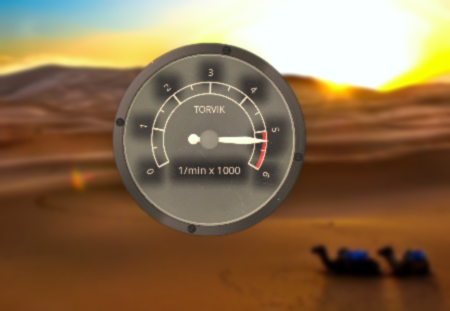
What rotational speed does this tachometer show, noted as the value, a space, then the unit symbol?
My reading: 5250 rpm
